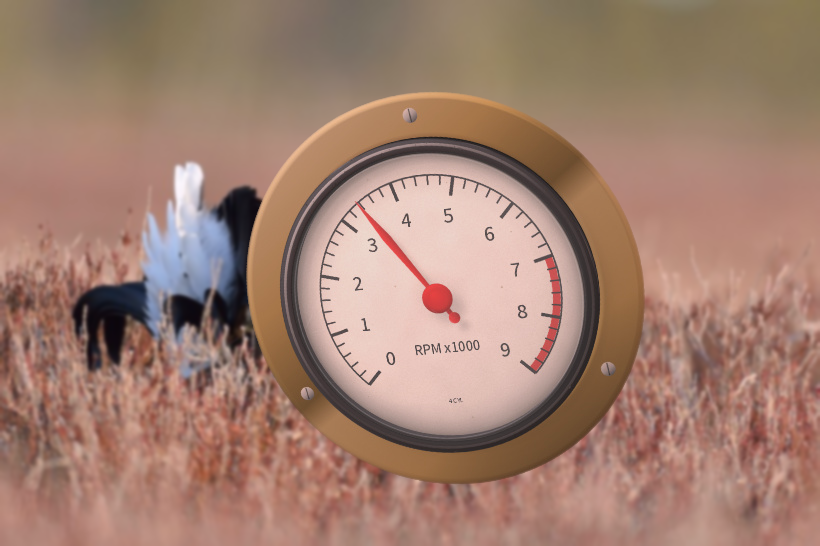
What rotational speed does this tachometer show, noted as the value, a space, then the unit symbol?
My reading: 3400 rpm
